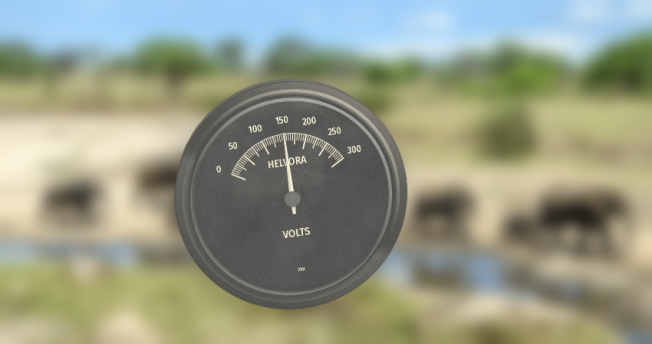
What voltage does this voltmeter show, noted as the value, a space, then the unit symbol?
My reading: 150 V
